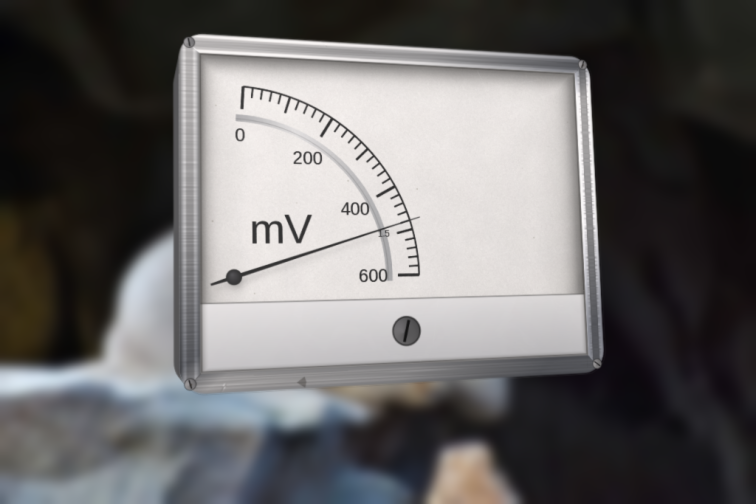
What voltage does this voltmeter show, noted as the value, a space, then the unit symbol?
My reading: 480 mV
